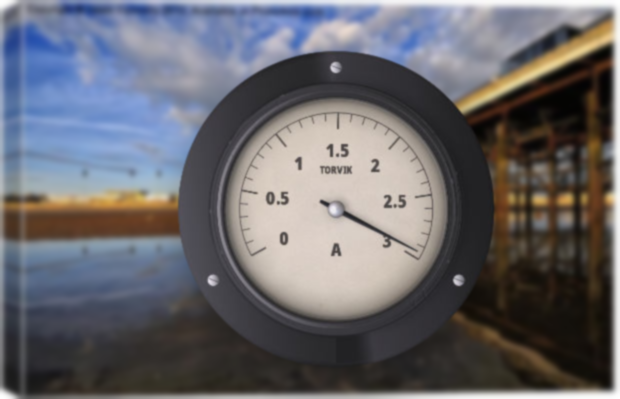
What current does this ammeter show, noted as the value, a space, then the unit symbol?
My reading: 2.95 A
